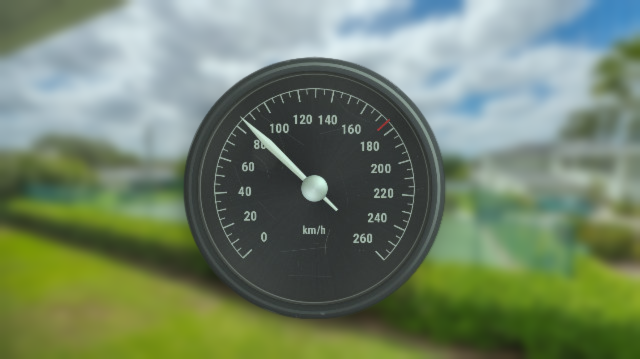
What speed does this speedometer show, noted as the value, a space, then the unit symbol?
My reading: 85 km/h
